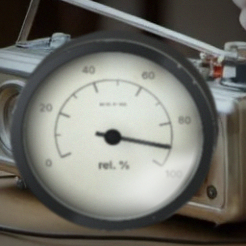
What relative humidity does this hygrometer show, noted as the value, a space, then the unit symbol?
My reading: 90 %
